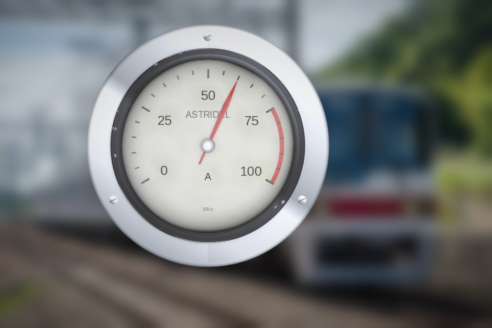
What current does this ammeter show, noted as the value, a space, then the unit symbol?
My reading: 60 A
